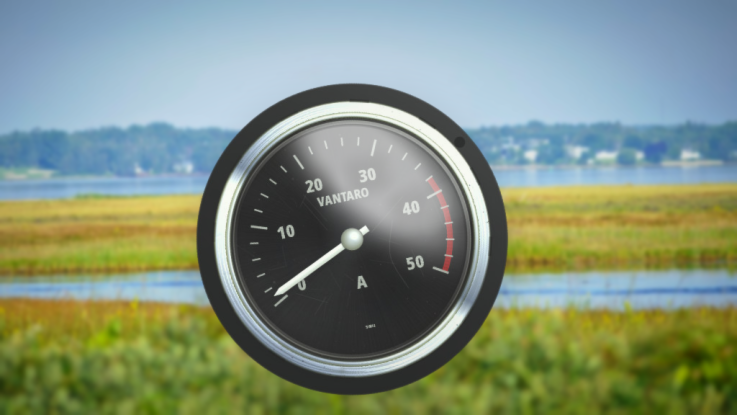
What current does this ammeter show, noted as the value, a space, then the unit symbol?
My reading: 1 A
